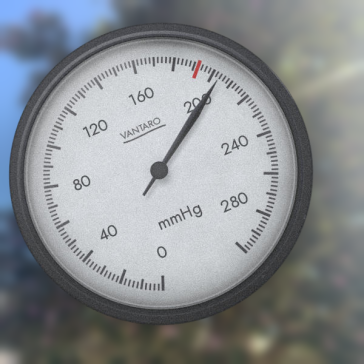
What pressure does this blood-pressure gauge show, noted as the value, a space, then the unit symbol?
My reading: 204 mmHg
